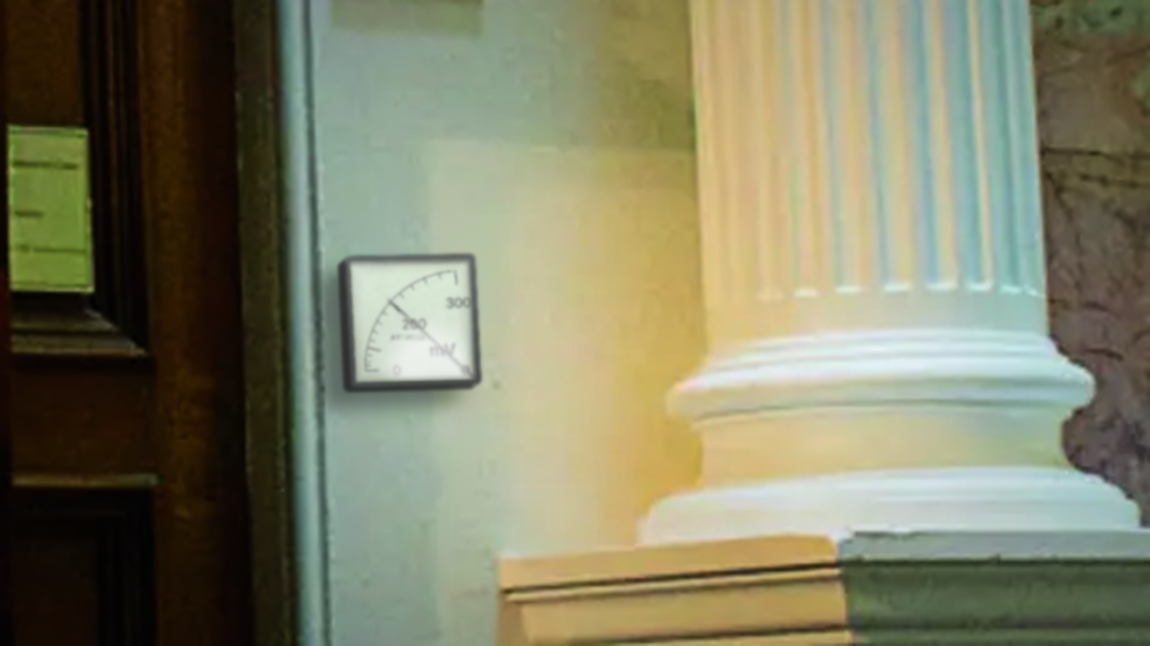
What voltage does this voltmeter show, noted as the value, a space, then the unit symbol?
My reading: 200 mV
